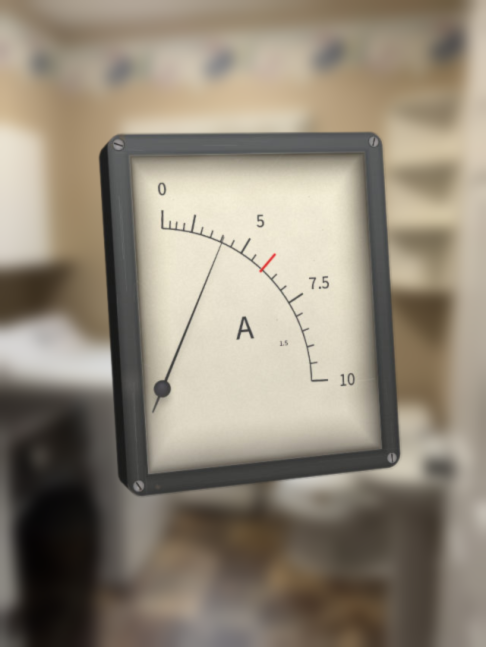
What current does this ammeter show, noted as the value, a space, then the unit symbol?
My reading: 4 A
